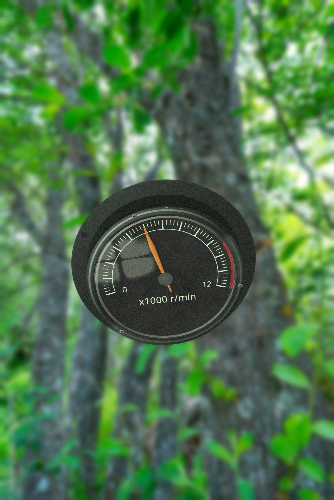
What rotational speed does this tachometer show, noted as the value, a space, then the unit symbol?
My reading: 5000 rpm
